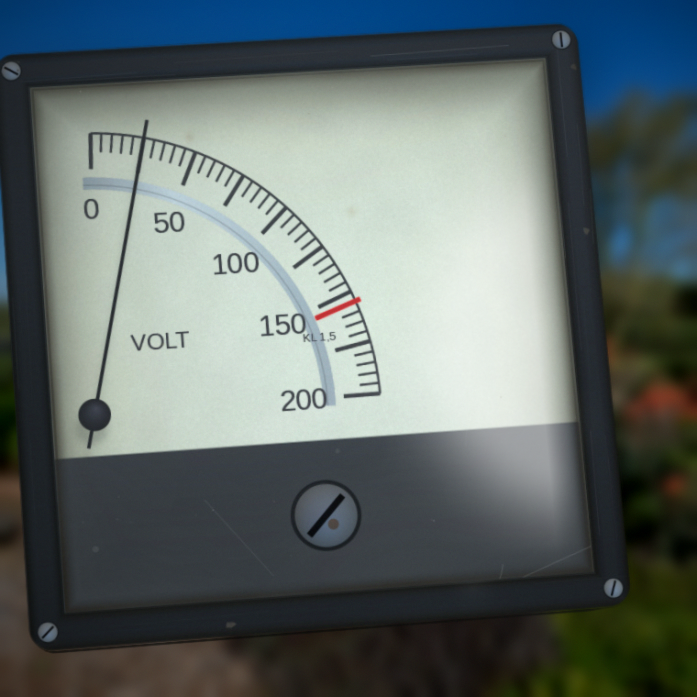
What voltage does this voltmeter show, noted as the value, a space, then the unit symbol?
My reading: 25 V
